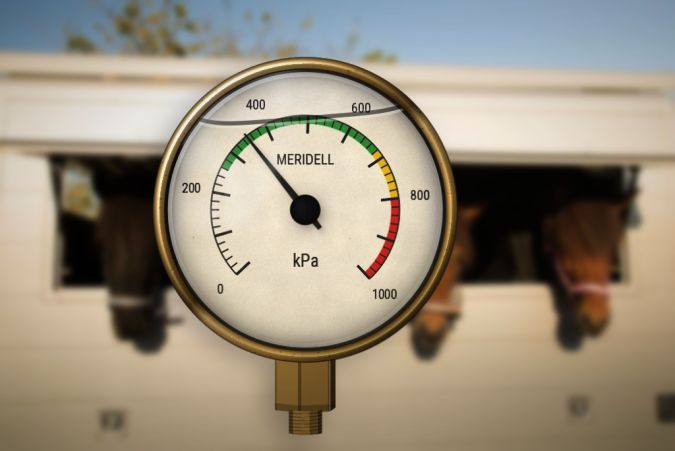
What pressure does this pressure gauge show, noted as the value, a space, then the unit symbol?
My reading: 350 kPa
